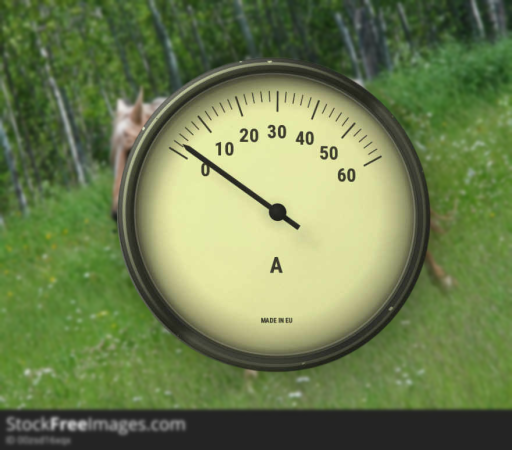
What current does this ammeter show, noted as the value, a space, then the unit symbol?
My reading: 2 A
